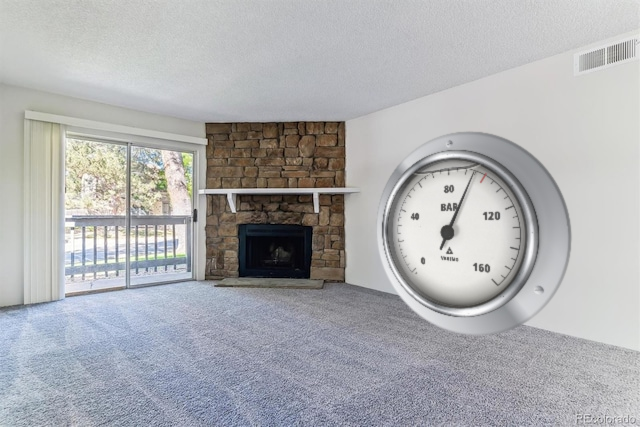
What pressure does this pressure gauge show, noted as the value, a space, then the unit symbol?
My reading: 95 bar
